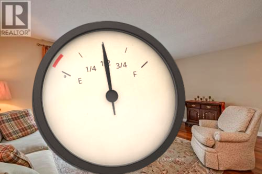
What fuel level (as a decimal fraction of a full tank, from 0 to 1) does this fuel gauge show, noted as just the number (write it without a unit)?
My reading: 0.5
